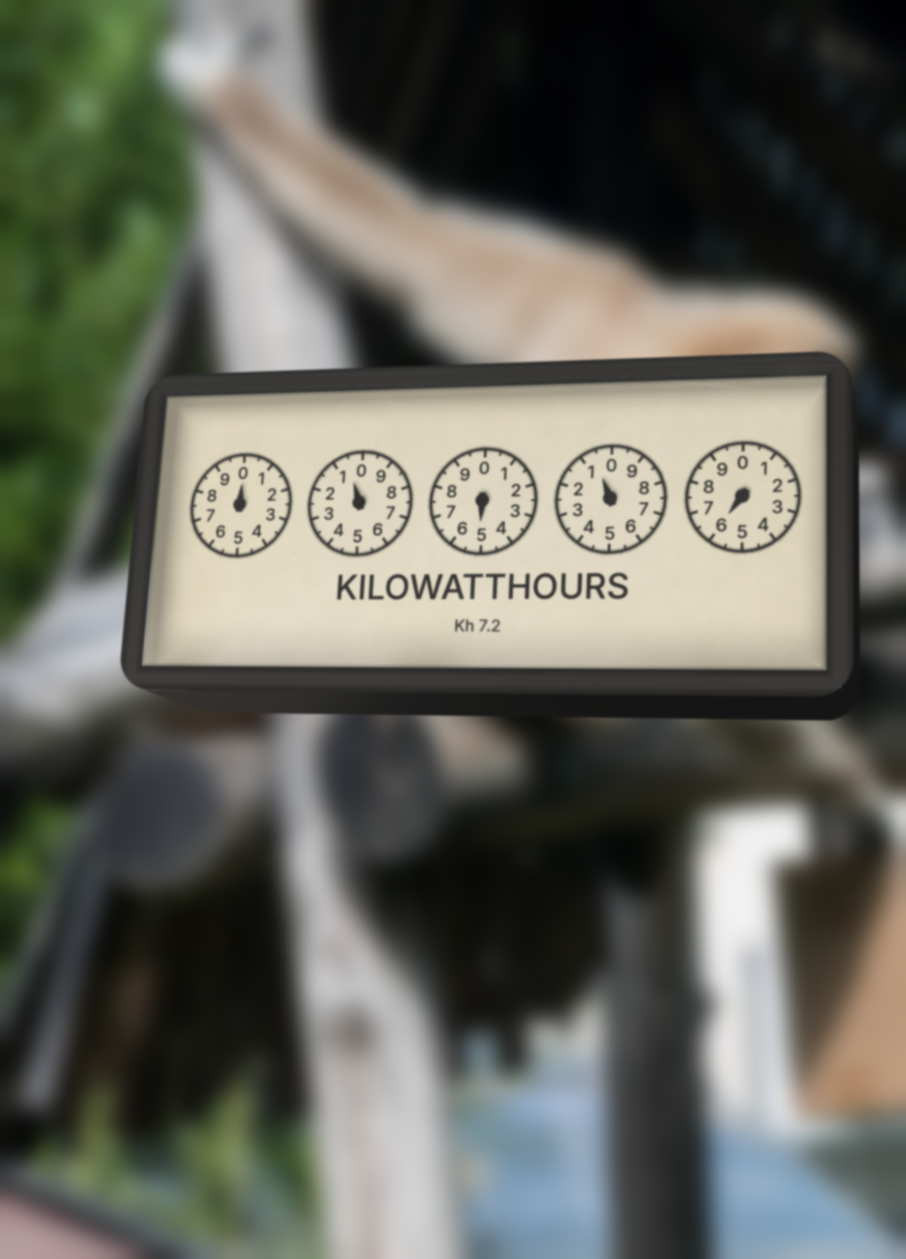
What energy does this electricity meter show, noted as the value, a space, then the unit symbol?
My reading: 506 kWh
